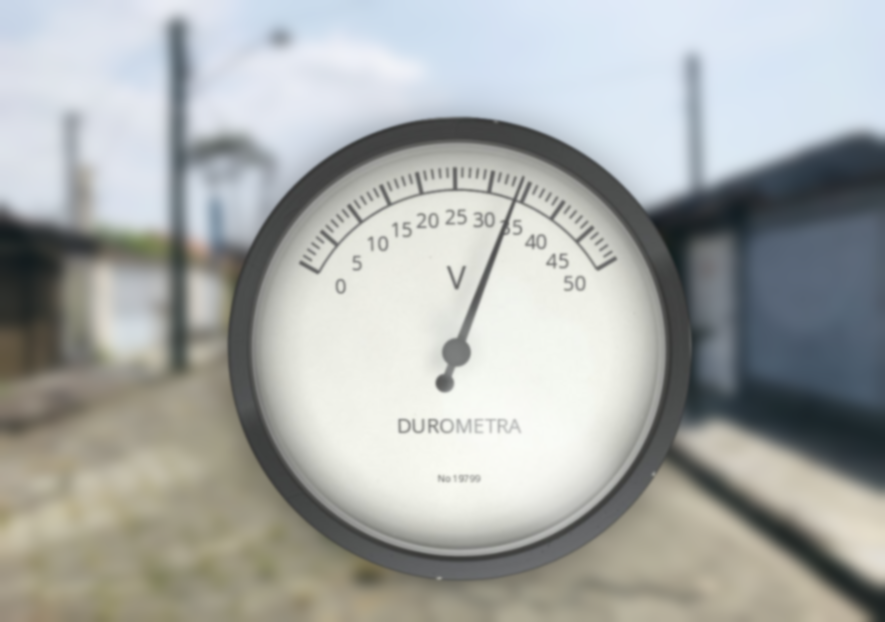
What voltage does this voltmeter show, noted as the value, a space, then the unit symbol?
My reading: 34 V
